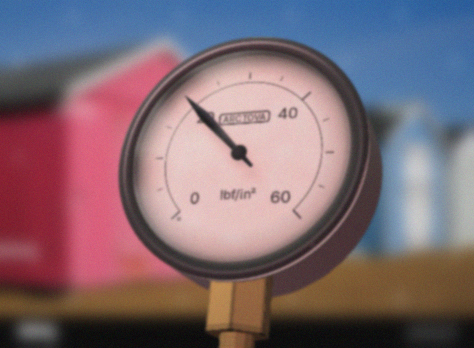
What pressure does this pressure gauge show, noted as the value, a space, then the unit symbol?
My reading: 20 psi
